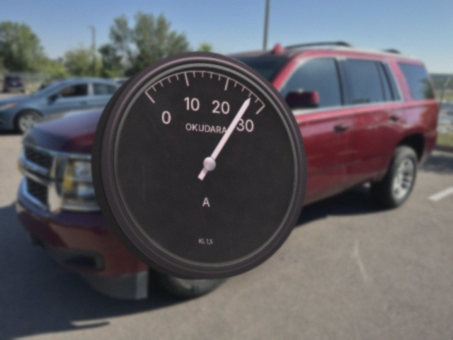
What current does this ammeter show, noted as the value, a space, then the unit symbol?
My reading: 26 A
